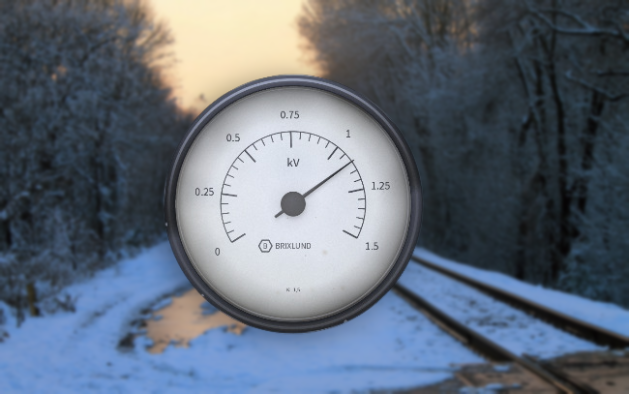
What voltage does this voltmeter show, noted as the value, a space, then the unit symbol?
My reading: 1.1 kV
